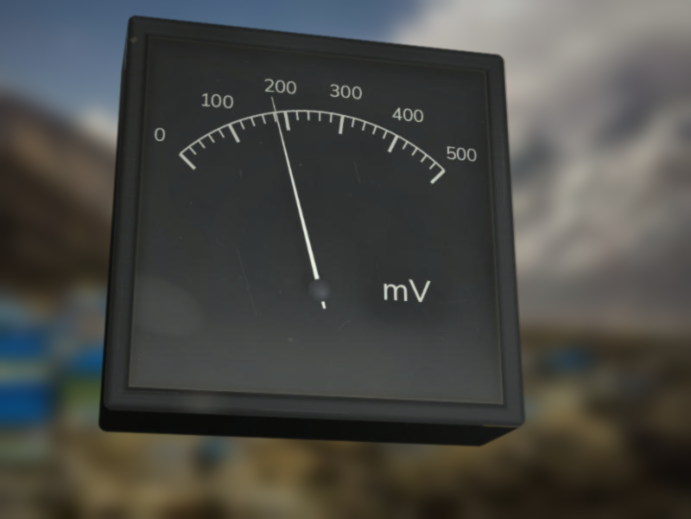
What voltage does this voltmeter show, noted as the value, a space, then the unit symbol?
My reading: 180 mV
